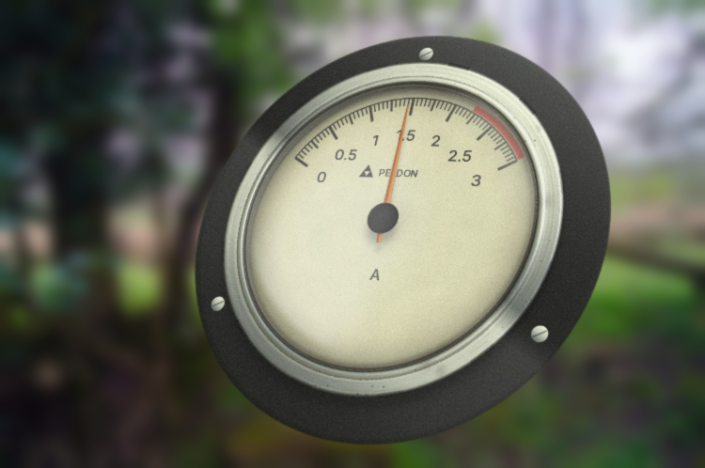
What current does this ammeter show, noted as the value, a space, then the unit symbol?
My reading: 1.5 A
